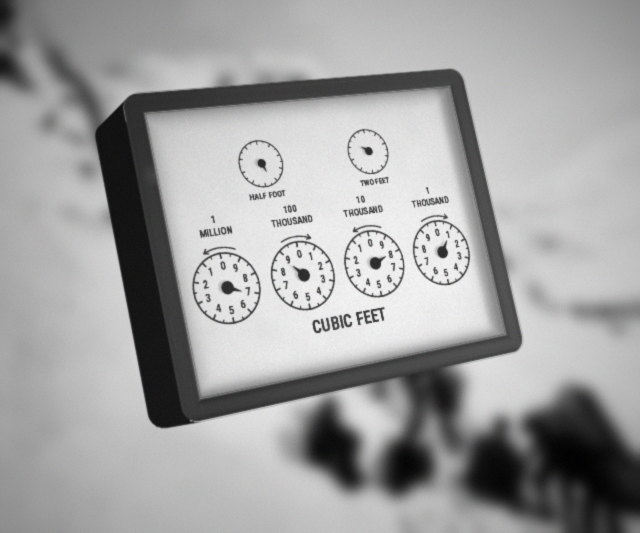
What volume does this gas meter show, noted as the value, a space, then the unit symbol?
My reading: 688100 ft³
